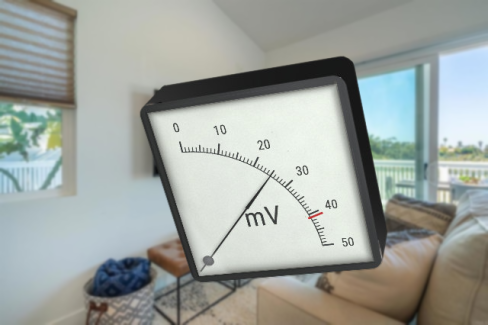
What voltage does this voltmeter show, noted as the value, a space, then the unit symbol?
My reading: 25 mV
